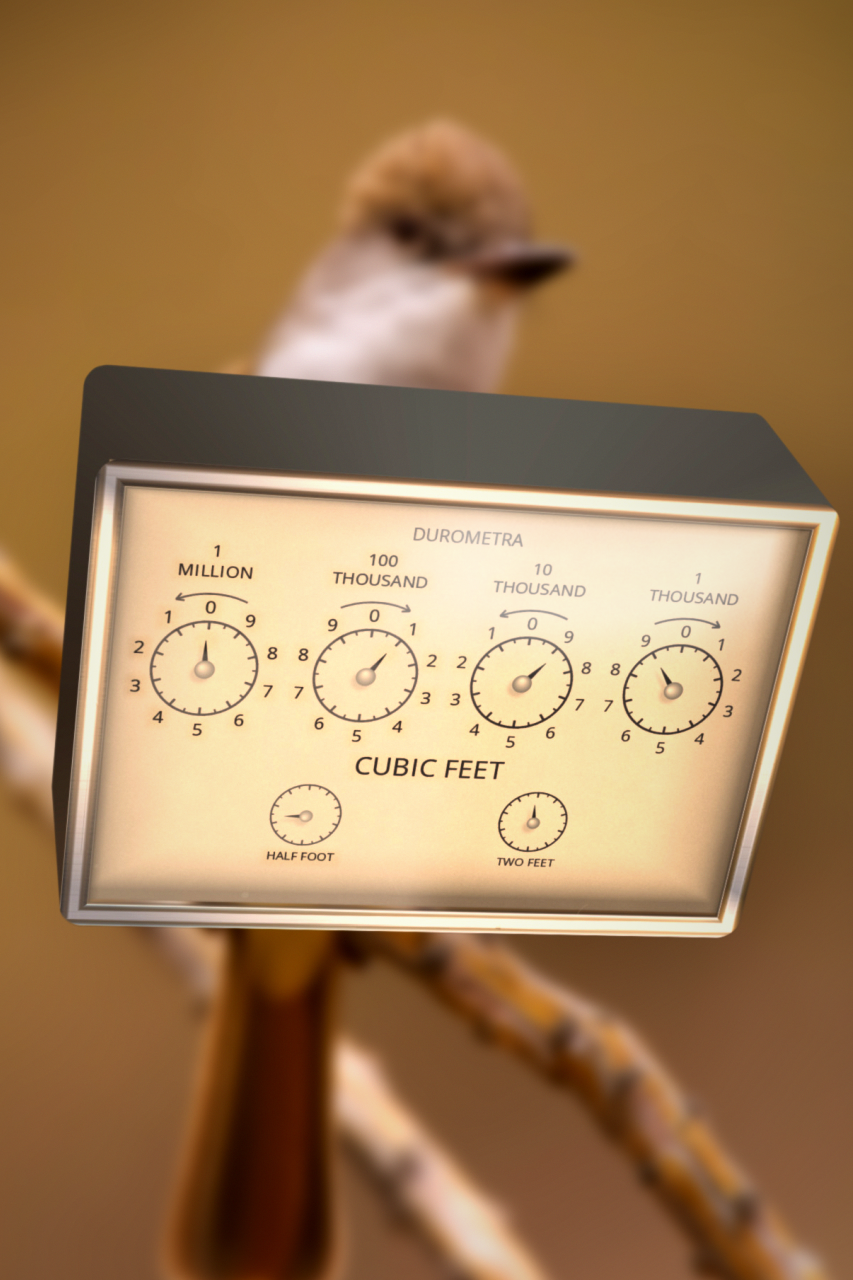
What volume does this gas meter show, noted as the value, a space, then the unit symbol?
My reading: 8900 ft³
